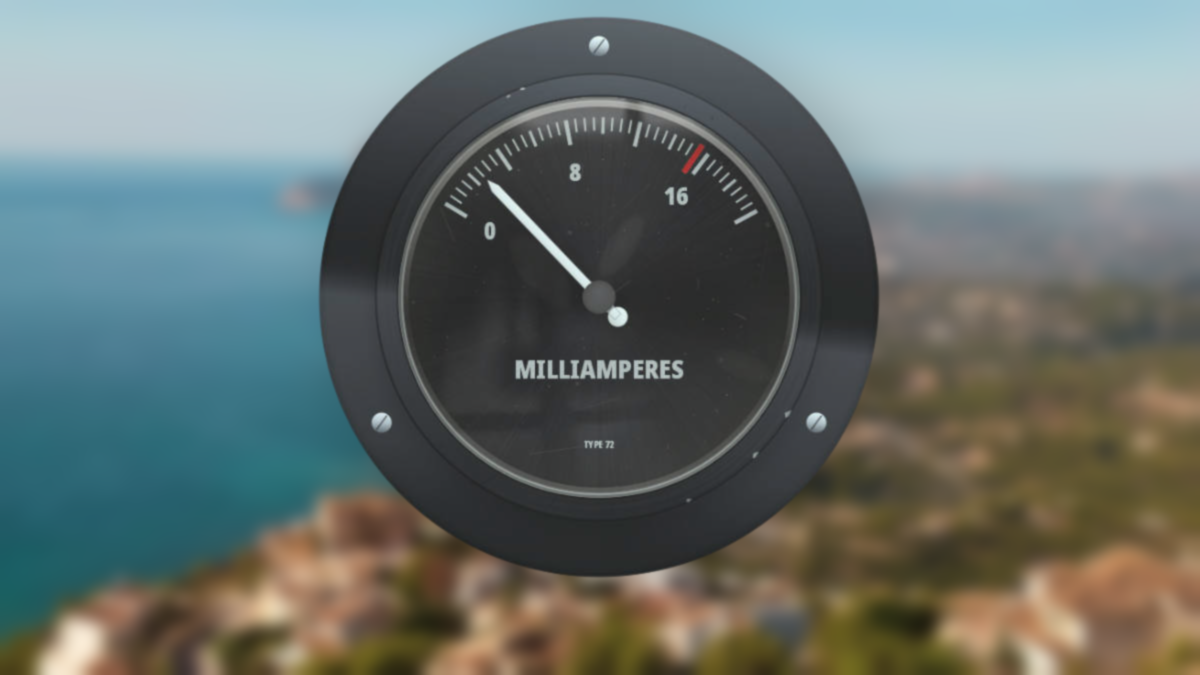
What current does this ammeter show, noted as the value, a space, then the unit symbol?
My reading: 2.5 mA
